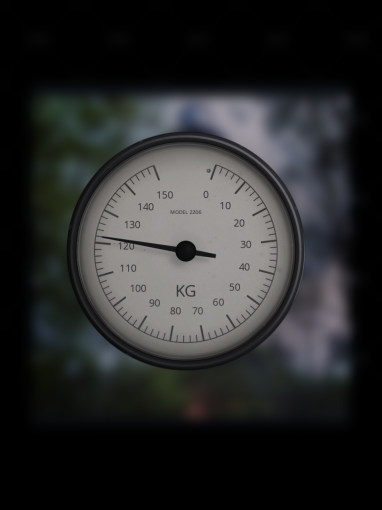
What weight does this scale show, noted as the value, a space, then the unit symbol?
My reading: 122 kg
